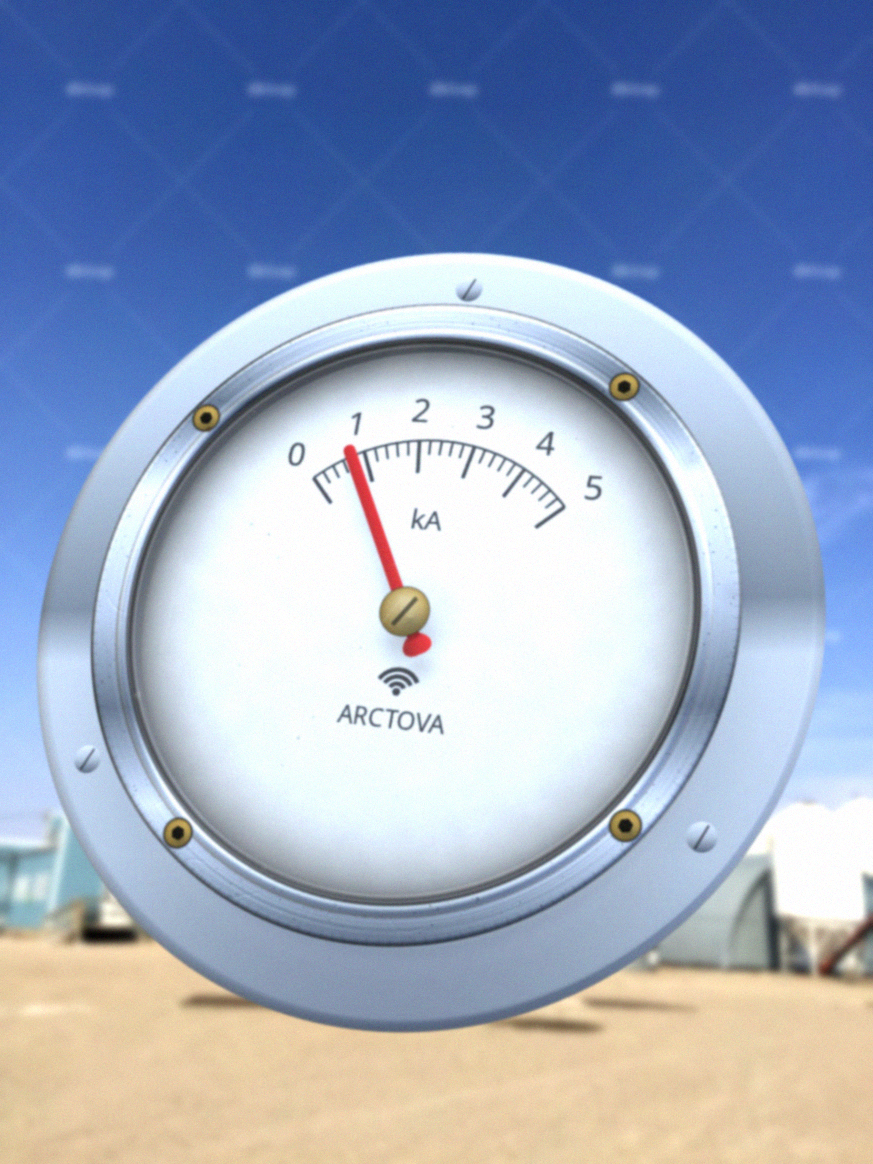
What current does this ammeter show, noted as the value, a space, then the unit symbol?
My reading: 0.8 kA
